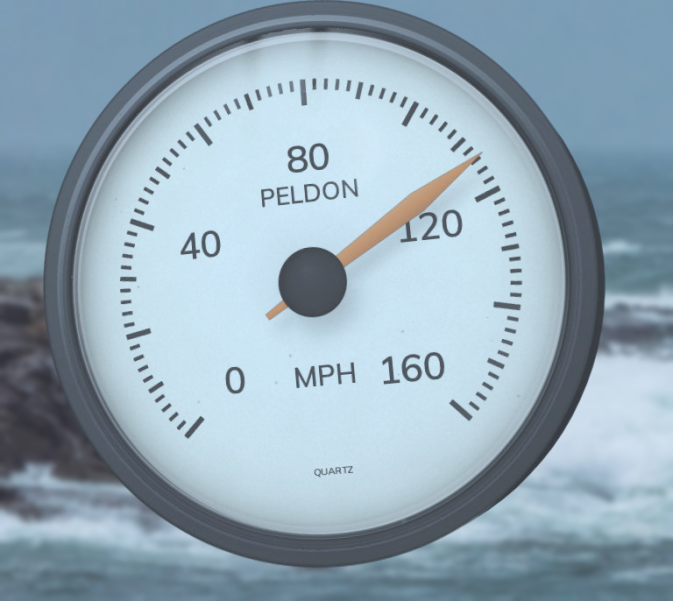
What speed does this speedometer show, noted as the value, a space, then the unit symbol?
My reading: 114 mph
